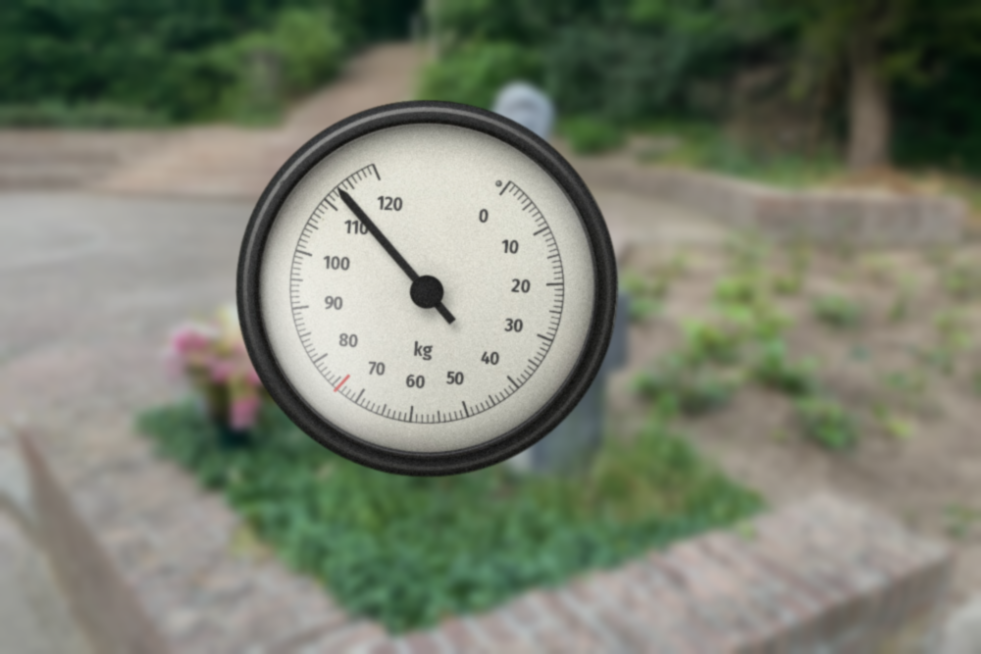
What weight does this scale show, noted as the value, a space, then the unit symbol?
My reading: 113 kg
